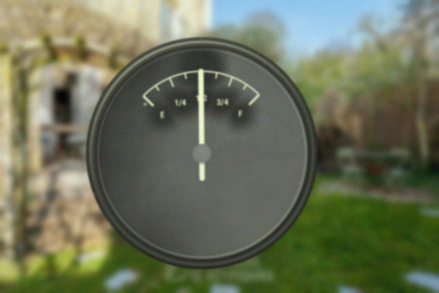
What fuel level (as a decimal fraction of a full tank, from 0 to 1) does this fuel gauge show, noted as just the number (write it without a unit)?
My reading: 0.5
